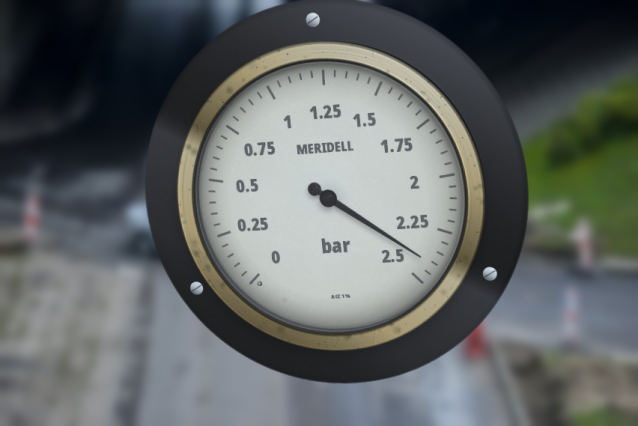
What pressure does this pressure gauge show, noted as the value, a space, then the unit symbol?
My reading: 2.4 bar
